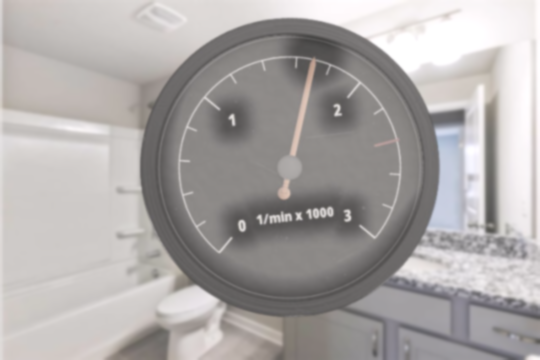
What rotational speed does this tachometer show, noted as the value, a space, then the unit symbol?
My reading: 1700 rpm
